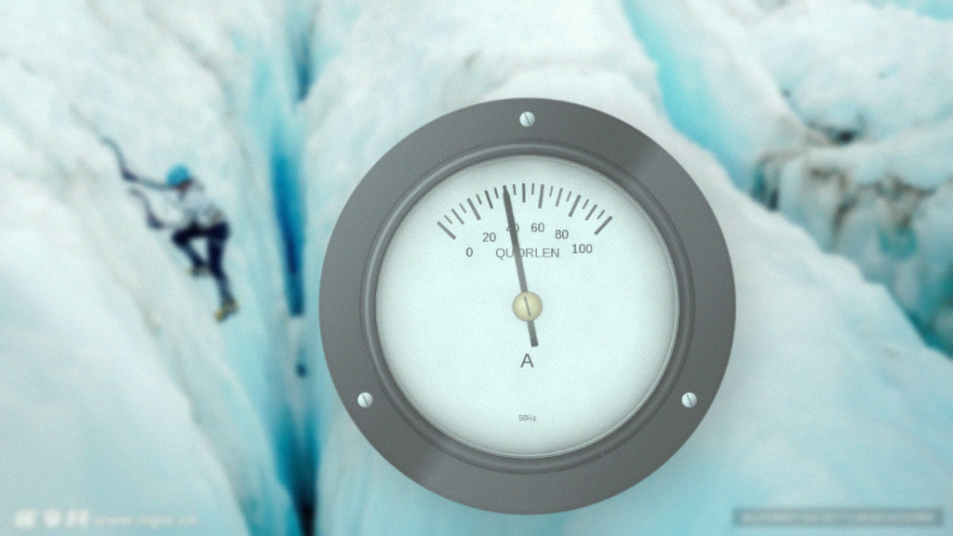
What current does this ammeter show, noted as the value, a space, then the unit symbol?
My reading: 40 A
